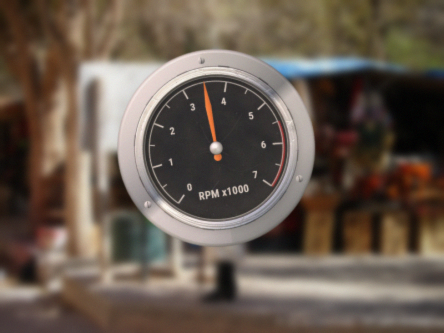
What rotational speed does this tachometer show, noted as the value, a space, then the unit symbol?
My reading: 3500 rpm
